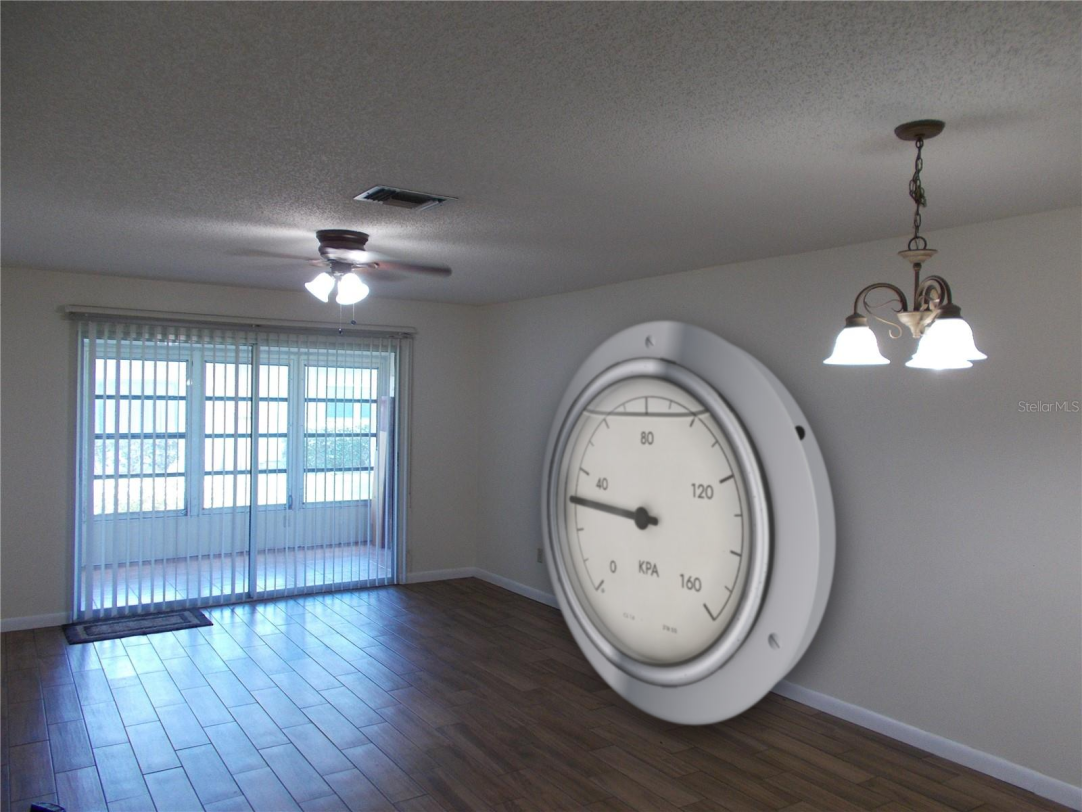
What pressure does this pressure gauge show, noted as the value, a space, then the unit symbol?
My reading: 30 kPa
